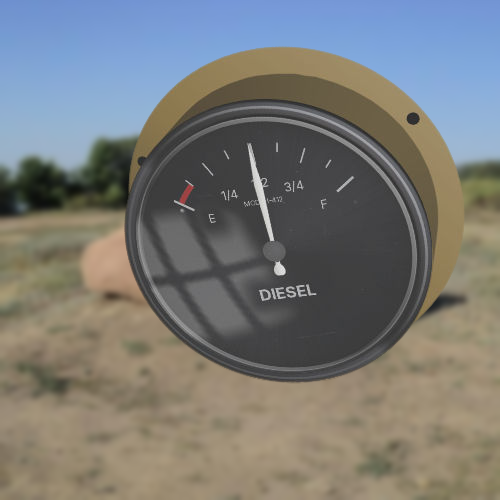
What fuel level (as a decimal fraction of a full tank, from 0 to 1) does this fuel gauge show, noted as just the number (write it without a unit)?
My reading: 0.5
